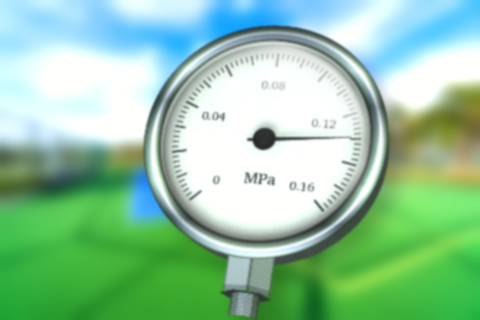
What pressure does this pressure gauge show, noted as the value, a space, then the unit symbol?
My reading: 0.13 MPa
